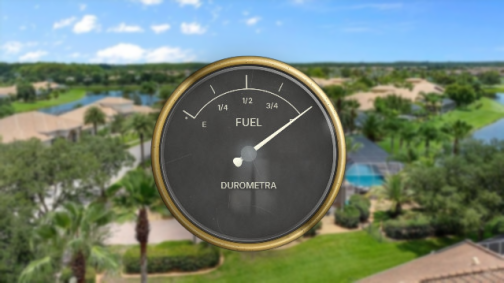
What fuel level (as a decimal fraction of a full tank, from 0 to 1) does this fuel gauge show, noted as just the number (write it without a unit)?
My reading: 1
